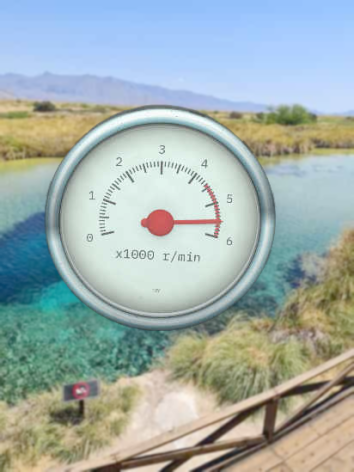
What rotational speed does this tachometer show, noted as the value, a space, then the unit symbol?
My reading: 5500 rpm
